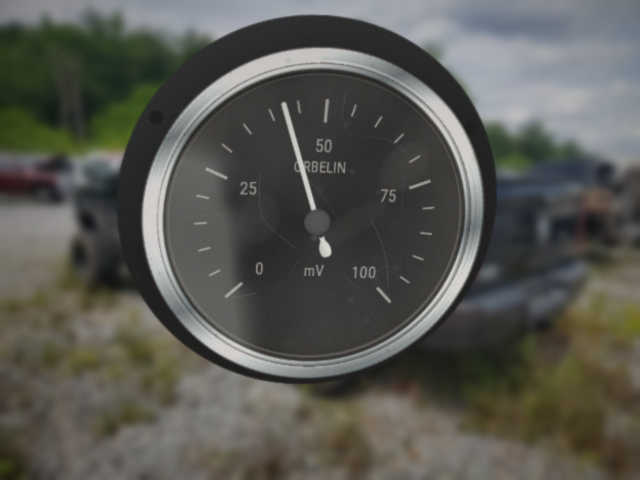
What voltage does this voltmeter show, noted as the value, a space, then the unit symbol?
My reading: 42.5 mV
